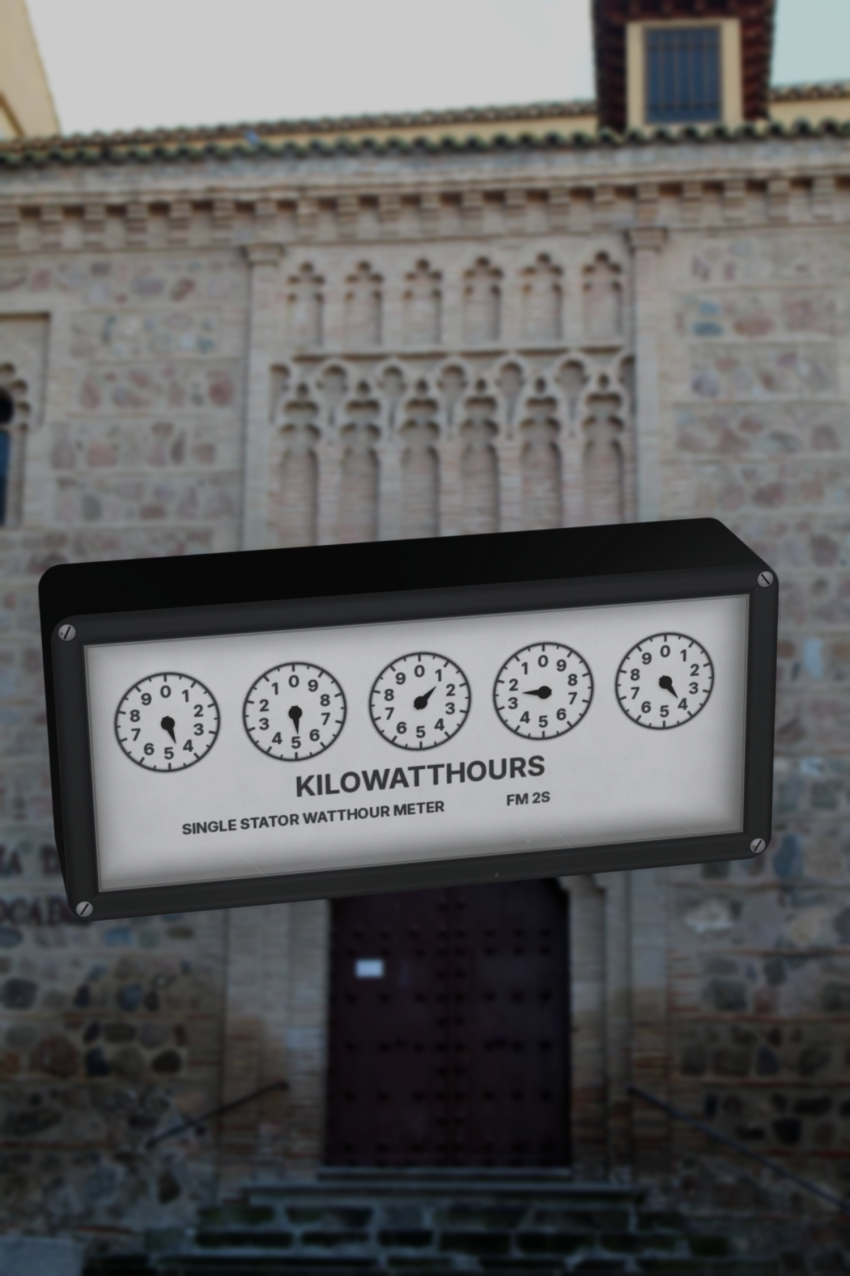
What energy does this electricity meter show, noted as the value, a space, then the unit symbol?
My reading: 45124 kWh
